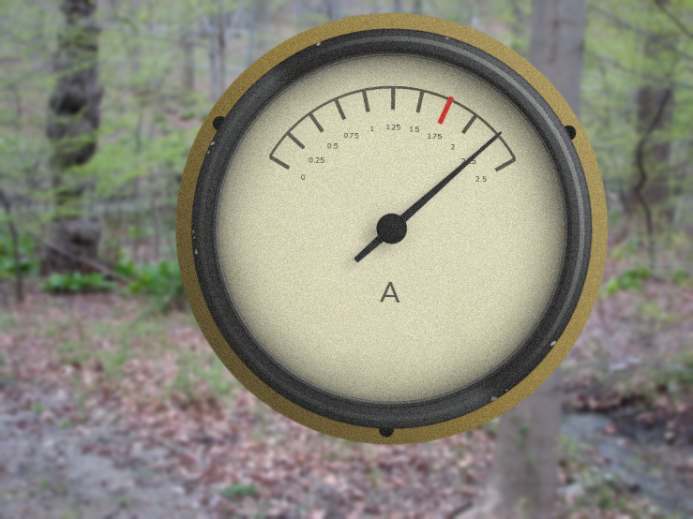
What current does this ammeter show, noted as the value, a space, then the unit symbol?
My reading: 2.25 A
